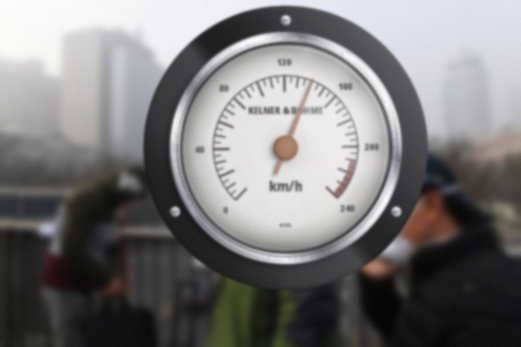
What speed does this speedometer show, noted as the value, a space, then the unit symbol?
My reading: 140 km/h
